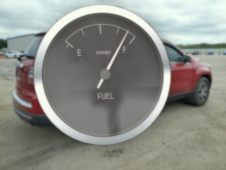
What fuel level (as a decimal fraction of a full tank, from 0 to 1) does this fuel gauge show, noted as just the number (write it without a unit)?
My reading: 0.875
